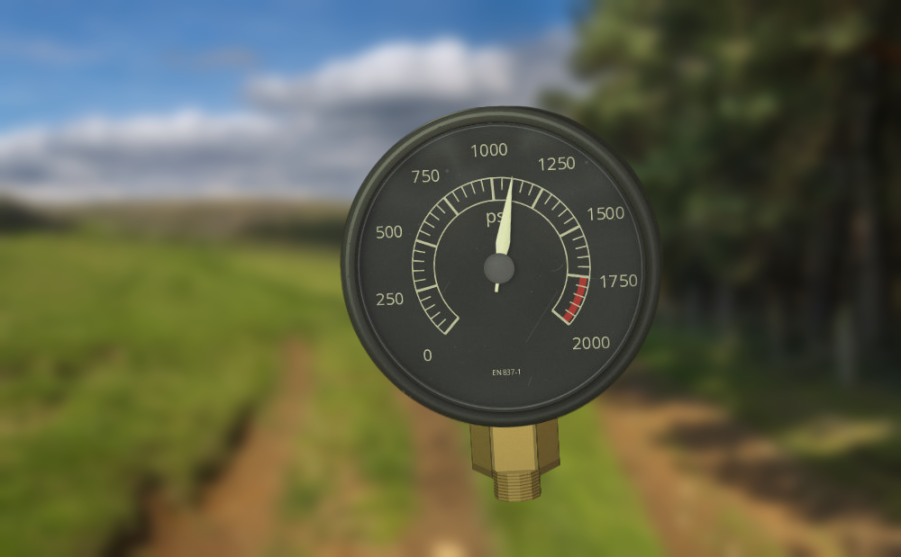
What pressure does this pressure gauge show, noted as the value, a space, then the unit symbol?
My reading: 1100 psi
